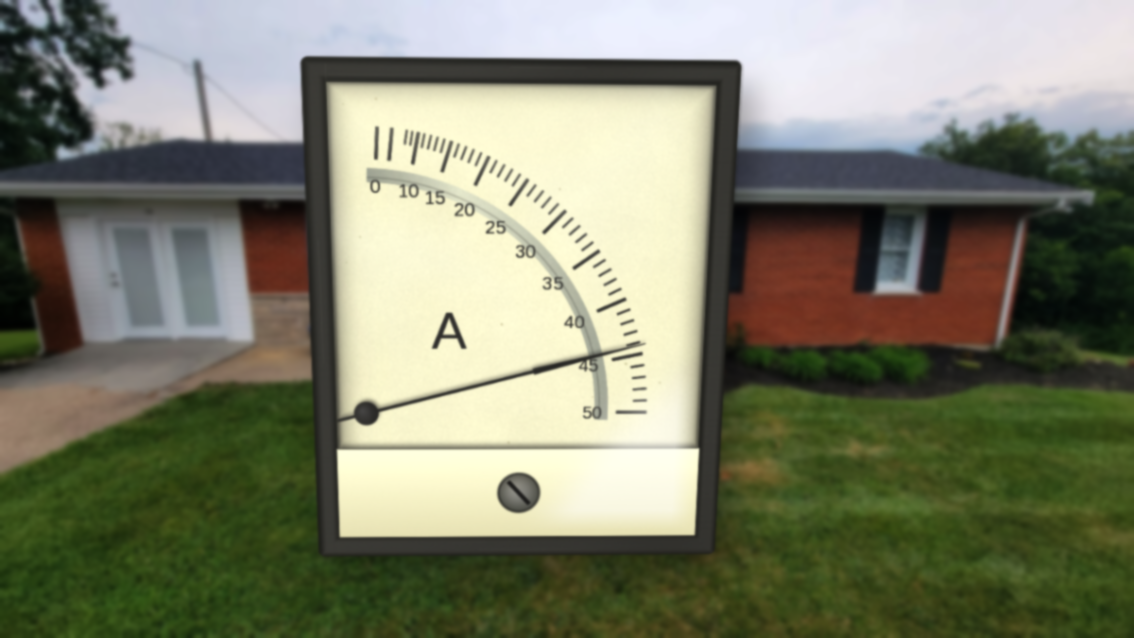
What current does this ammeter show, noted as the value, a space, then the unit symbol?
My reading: 44 A
